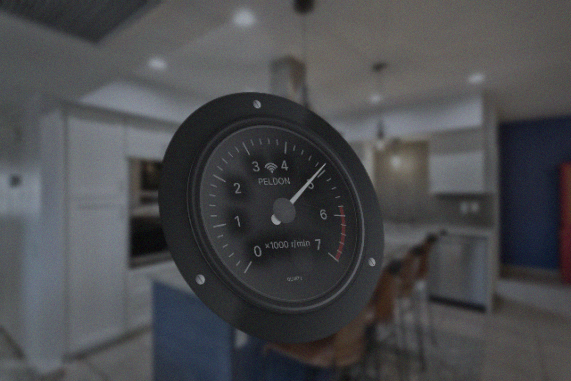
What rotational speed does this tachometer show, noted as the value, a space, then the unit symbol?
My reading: 4900 rpm
